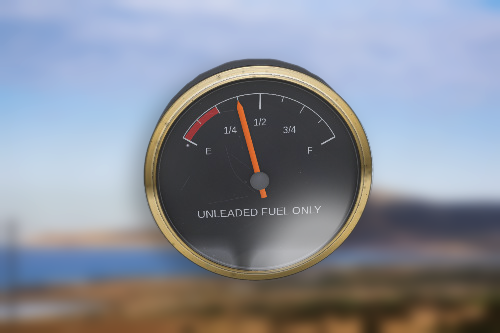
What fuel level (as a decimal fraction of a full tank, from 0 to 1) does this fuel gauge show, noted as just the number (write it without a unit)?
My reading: 0.375
